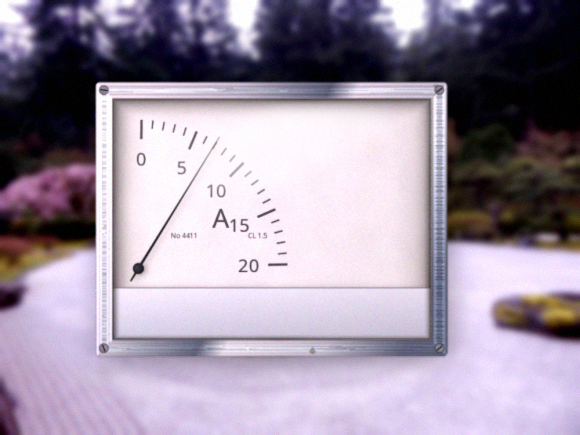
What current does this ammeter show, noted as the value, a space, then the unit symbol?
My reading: 7 A
